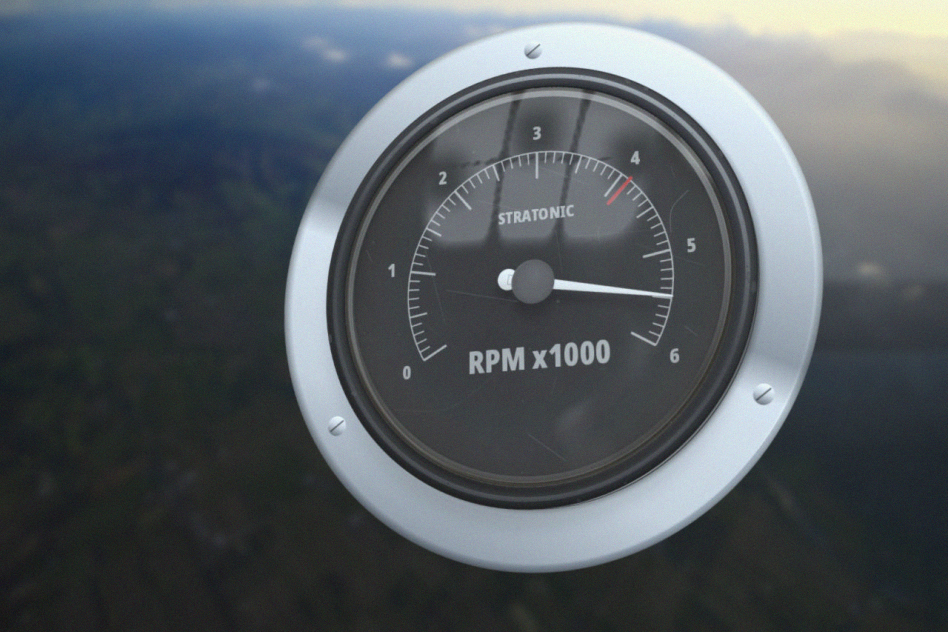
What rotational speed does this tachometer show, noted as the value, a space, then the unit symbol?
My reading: 5500 rpm
